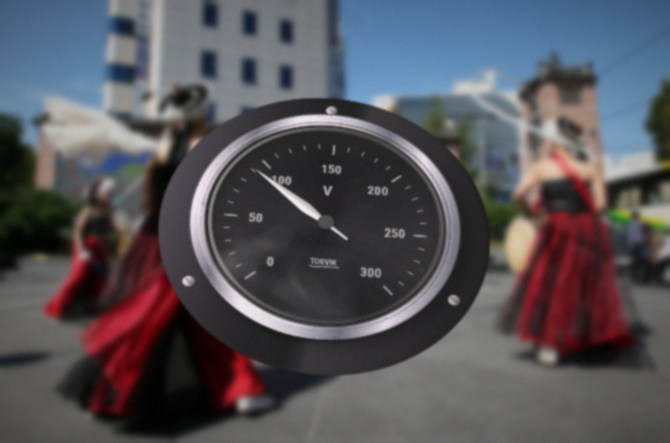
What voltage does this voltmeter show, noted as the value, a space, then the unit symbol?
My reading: 90 V
